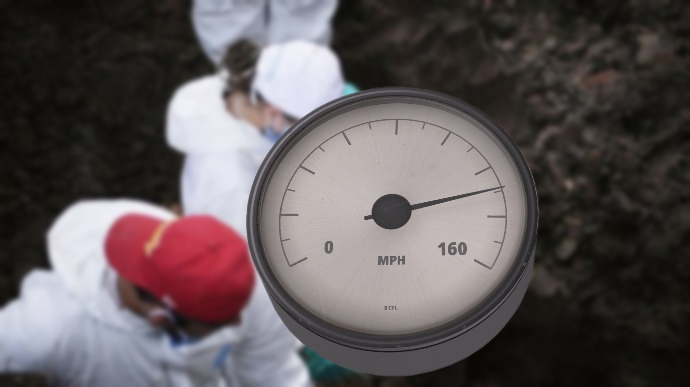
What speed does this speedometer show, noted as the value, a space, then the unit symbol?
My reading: 130 mph
